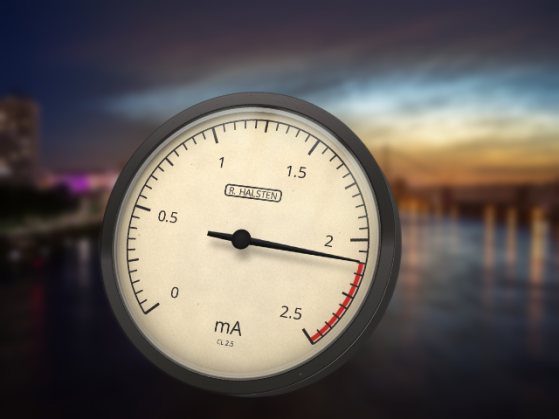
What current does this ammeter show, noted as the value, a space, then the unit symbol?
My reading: 2.1 mA
